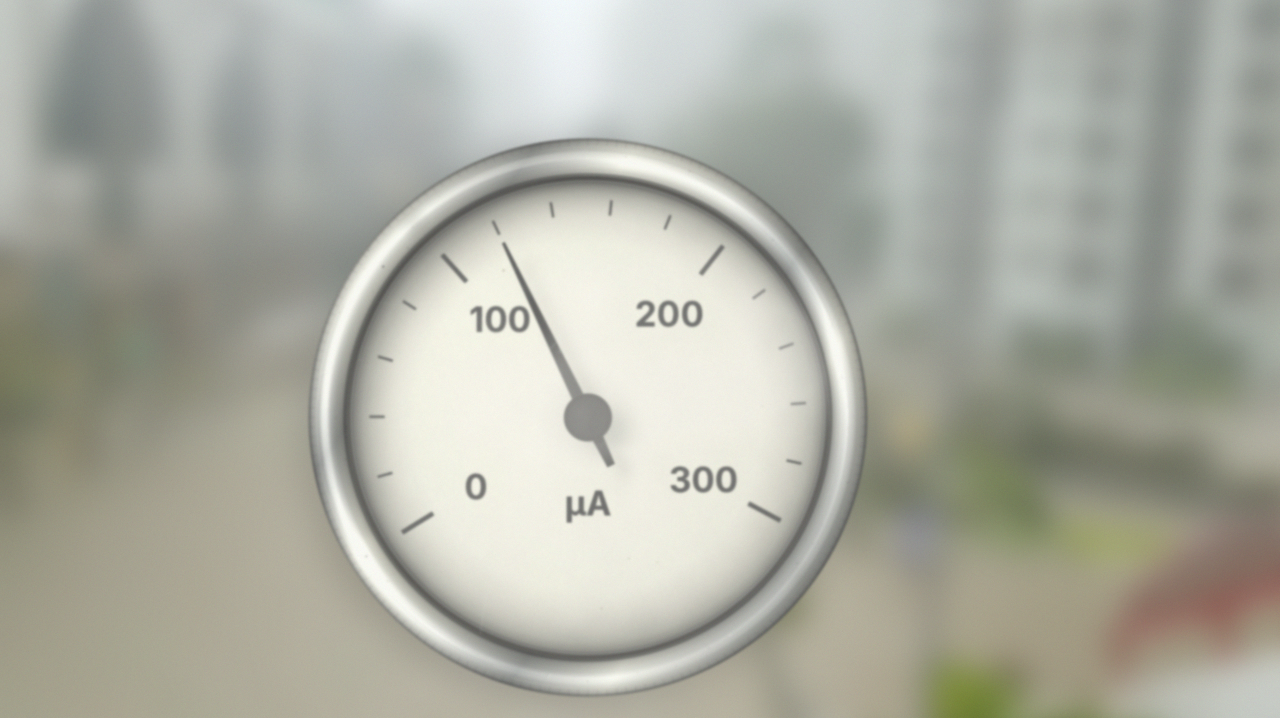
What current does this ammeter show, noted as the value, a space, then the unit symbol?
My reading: 120 µA
